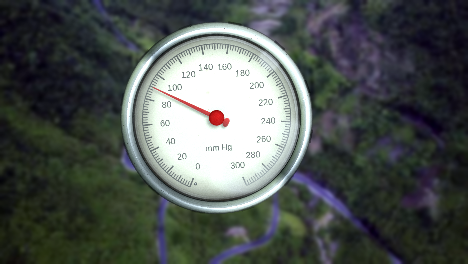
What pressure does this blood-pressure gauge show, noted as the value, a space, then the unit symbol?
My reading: 90 mmHg
